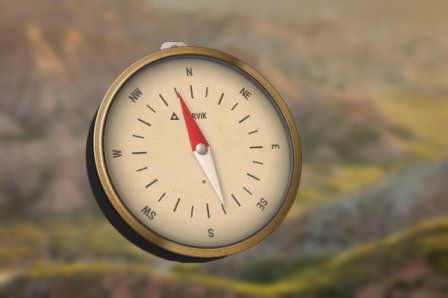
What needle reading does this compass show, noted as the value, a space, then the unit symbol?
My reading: 345 °
